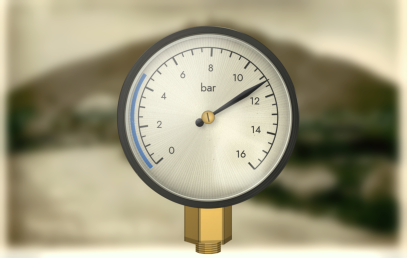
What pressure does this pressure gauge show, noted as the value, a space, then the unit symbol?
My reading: 11.25 bar
